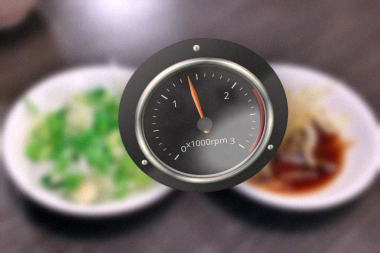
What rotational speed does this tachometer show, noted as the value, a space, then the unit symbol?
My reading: 1400 rpm
